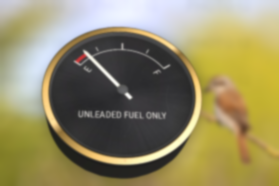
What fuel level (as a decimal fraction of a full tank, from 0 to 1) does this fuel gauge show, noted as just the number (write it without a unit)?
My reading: 0.125
